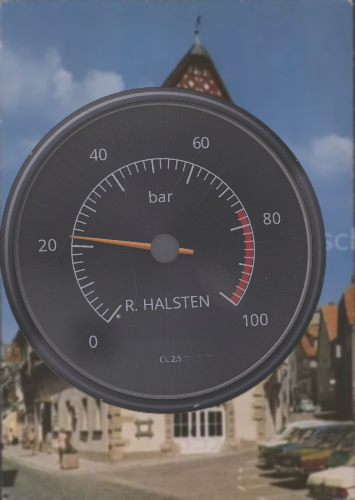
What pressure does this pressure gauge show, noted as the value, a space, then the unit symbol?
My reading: 22 bar
